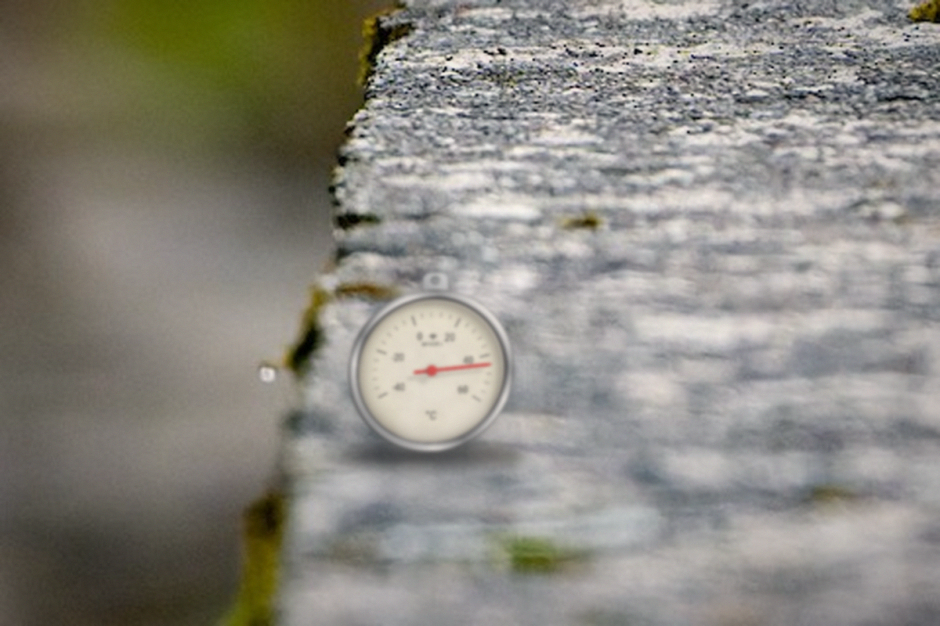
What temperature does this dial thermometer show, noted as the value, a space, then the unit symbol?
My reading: 44 °C
